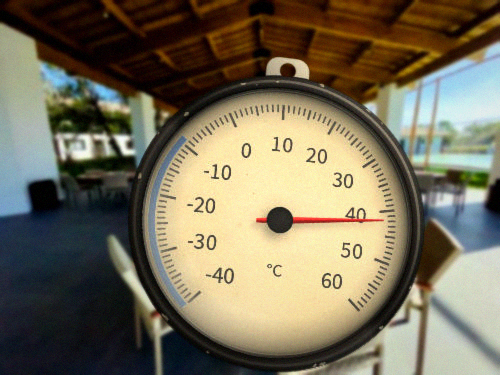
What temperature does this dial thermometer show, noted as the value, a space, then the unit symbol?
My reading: 42 °C
